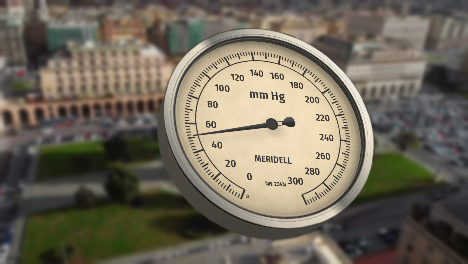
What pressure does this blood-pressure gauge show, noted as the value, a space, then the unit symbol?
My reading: 50 mmHg
